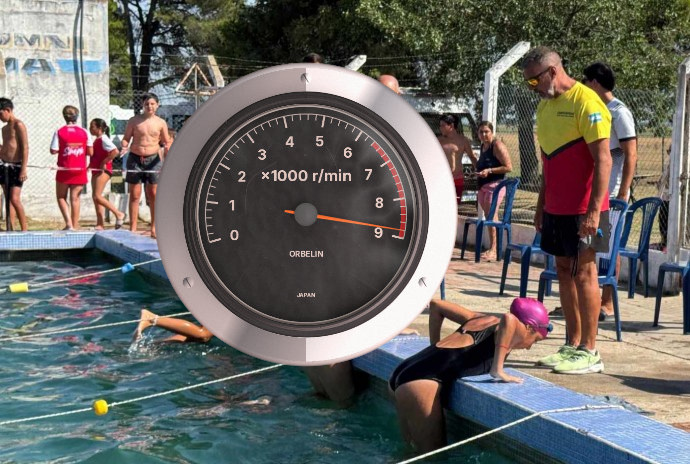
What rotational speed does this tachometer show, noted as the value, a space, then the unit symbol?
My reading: 8800 rpm
